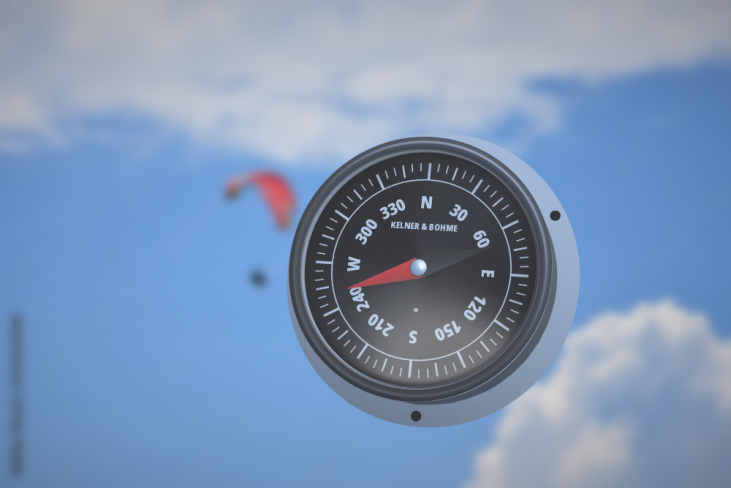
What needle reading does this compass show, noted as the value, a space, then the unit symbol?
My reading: 250 °
